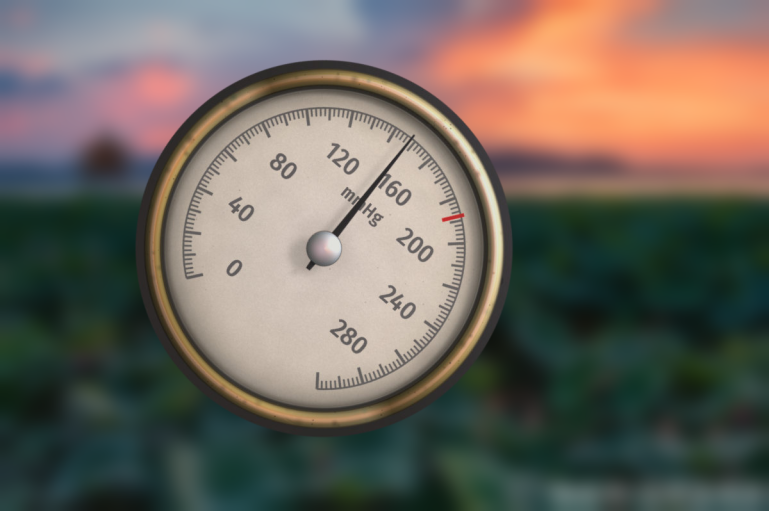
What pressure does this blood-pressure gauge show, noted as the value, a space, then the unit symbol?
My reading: 148 mmHg
